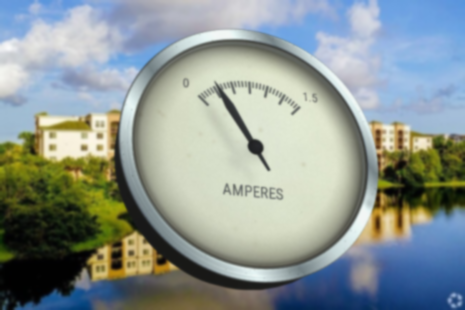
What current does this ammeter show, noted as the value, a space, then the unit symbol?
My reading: 0.25 A
